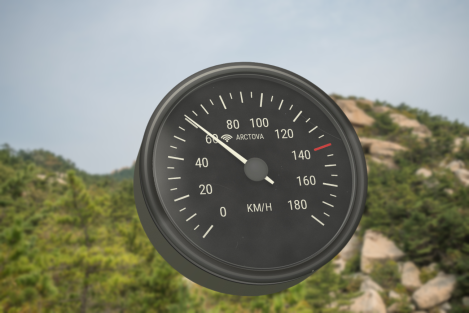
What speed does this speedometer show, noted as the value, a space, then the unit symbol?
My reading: 60 km/h
